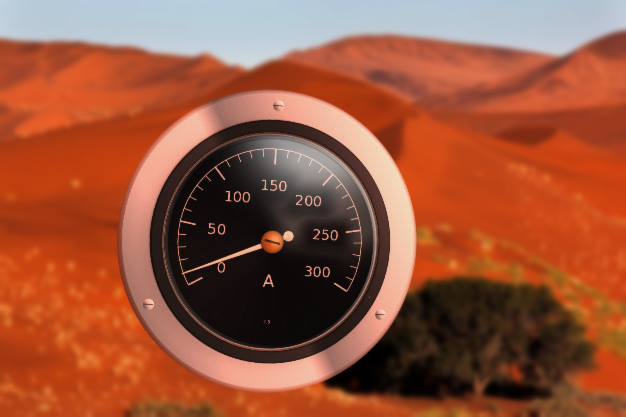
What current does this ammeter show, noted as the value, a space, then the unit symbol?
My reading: 10 A
